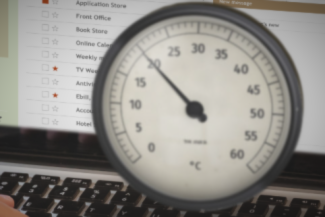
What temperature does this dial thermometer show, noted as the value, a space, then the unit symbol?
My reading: 20 °C
